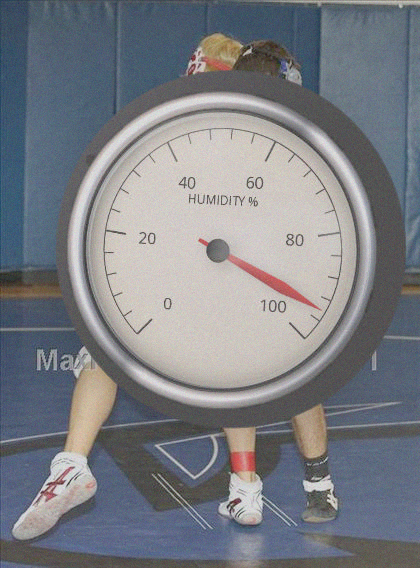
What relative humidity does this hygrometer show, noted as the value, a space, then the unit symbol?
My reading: 94 %
